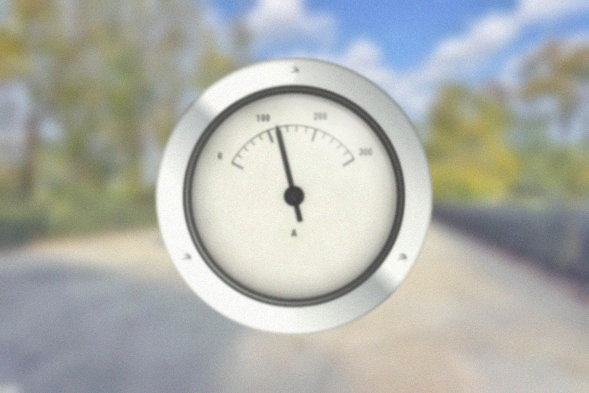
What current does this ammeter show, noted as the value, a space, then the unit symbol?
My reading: 120 A
